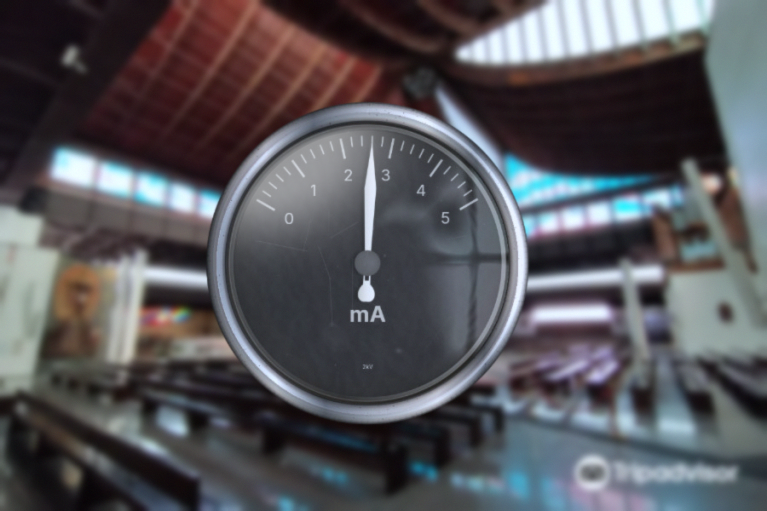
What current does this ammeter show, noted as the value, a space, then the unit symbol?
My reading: 2.6 mA
